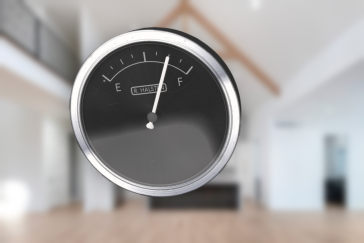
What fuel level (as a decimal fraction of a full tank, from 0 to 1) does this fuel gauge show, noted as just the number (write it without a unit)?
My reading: 0.75
